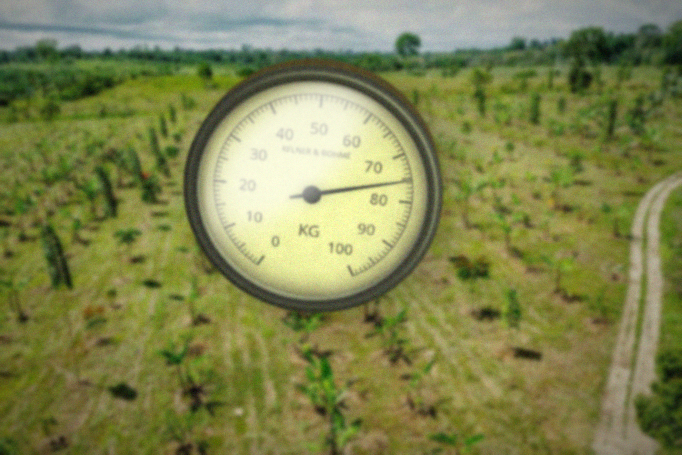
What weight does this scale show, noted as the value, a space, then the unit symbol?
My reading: 75 kg
